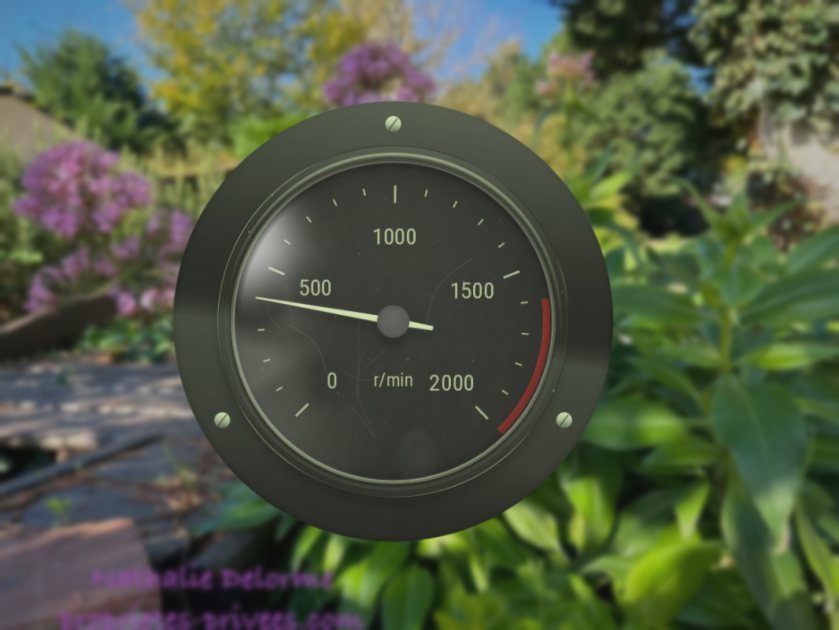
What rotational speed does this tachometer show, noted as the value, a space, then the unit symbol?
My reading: 400 rpm
